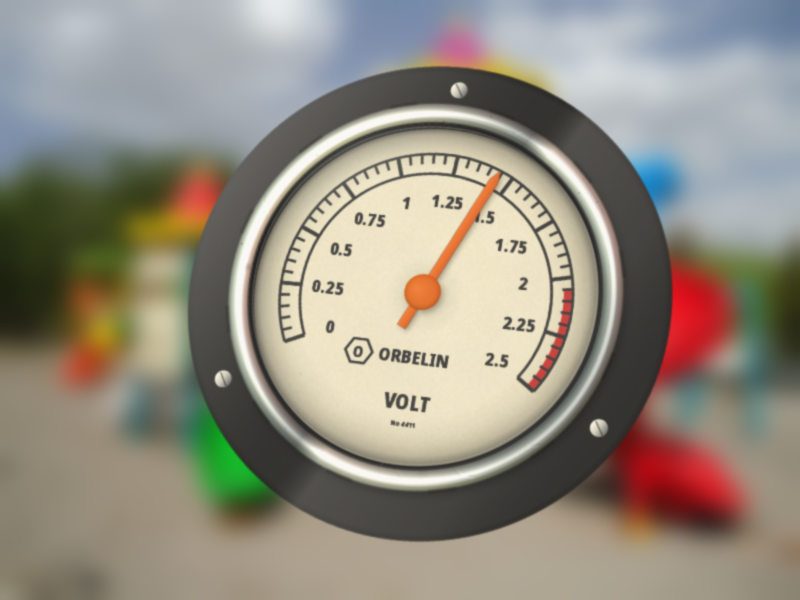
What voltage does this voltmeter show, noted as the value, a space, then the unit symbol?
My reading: 1.45 V
